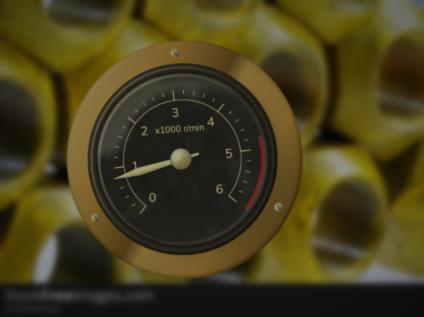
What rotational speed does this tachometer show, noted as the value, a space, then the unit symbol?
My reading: 800 rpm
